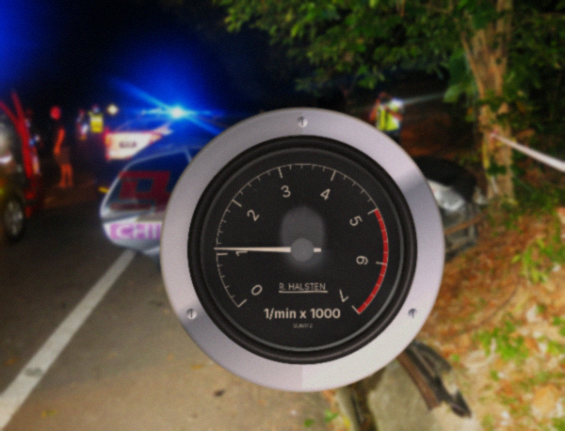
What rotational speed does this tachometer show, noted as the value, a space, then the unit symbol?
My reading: 1100 rpm
